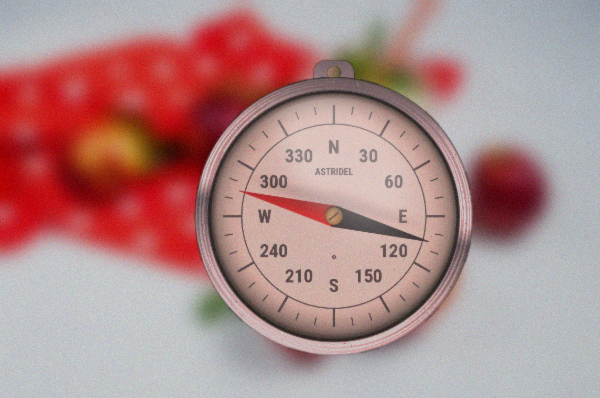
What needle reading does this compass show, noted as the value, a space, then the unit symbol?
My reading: 285 °
